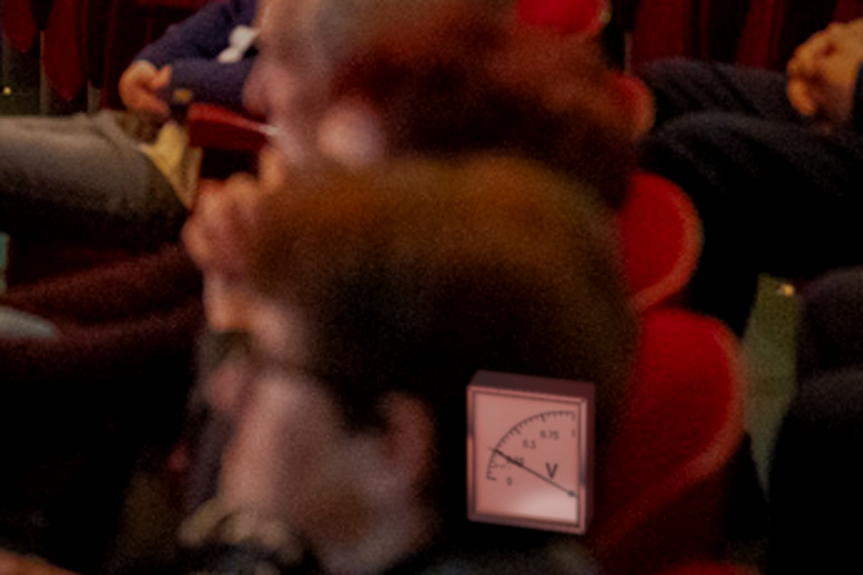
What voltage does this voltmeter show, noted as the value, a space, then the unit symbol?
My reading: 0.25 V
